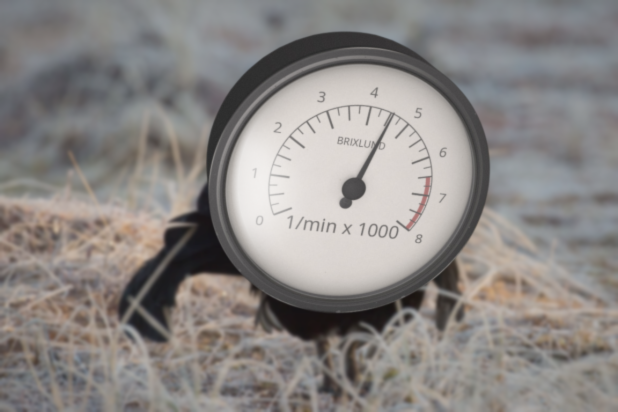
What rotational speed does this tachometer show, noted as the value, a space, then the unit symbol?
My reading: 4500 rpm
